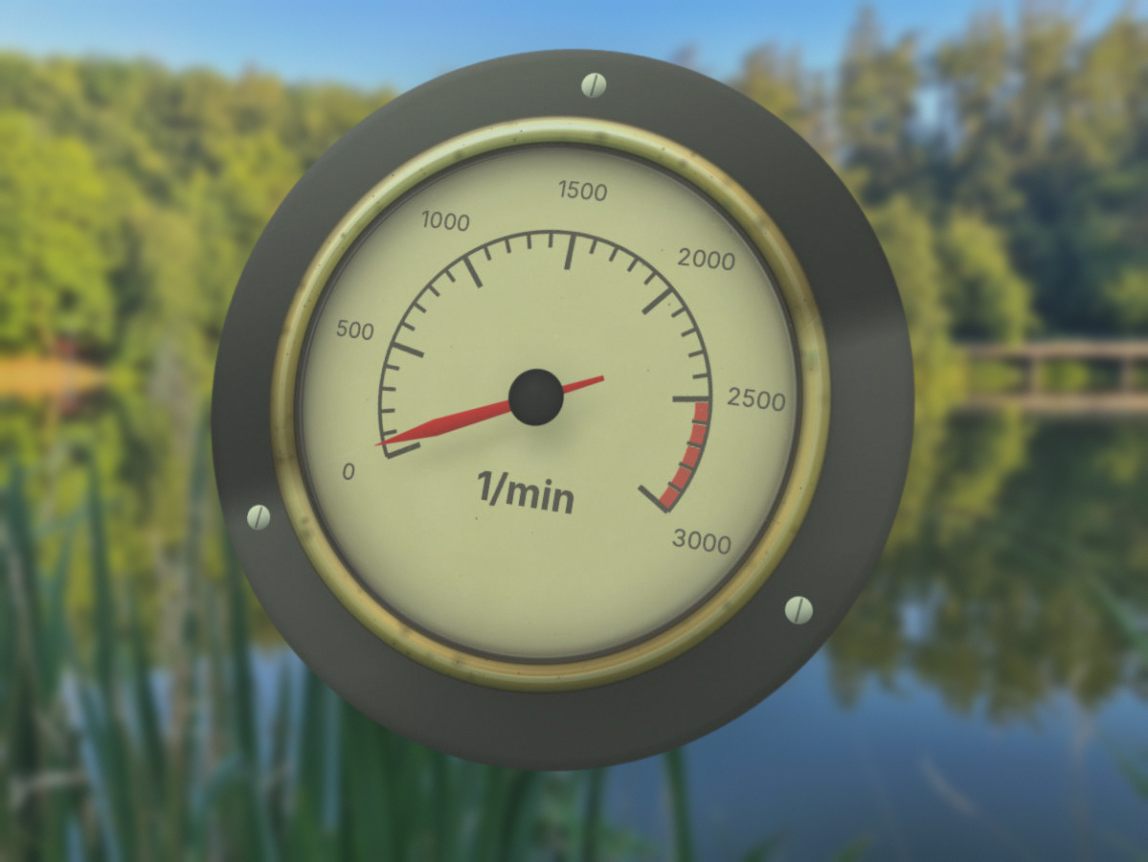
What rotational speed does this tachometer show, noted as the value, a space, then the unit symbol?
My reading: 50 rpm
